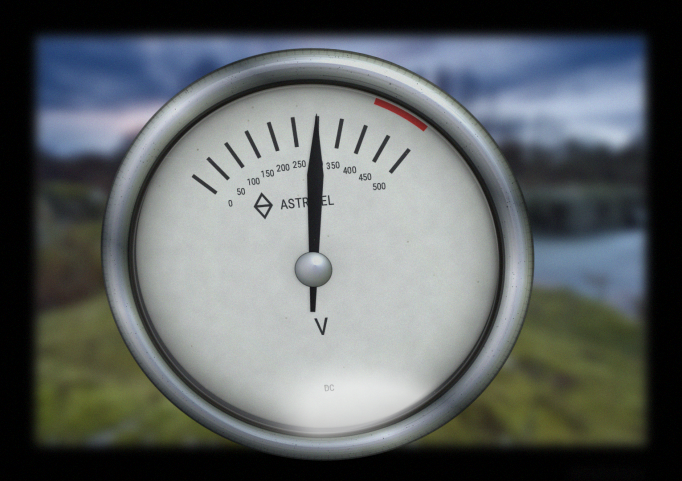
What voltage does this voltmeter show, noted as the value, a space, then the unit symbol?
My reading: 300 V
